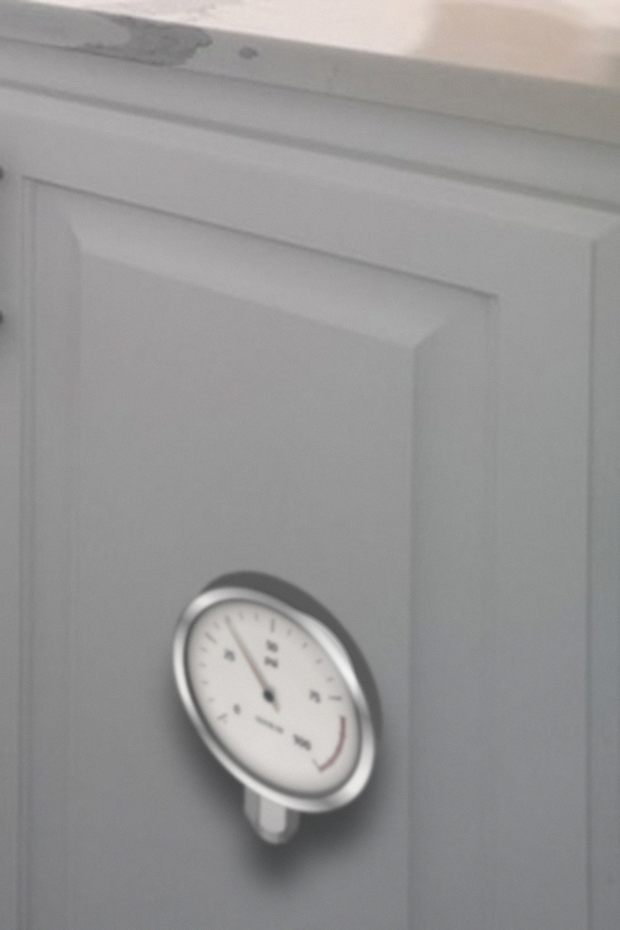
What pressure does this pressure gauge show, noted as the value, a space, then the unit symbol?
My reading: 35 psi
